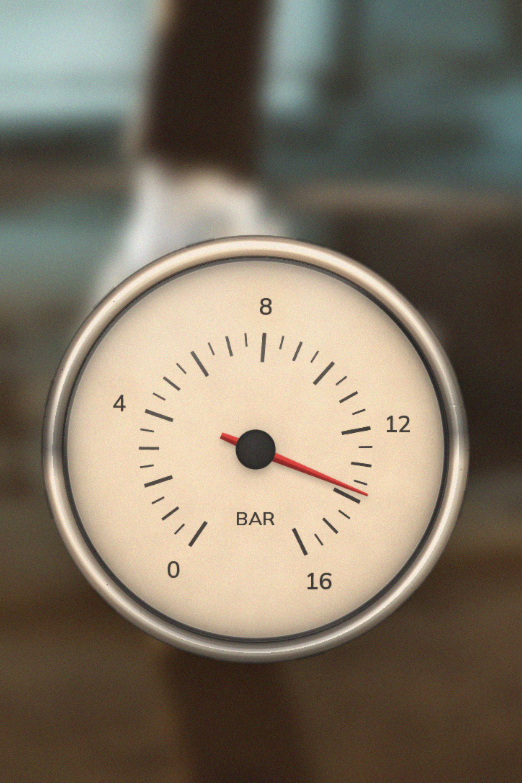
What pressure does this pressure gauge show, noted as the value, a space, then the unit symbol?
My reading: 13.75 bar
